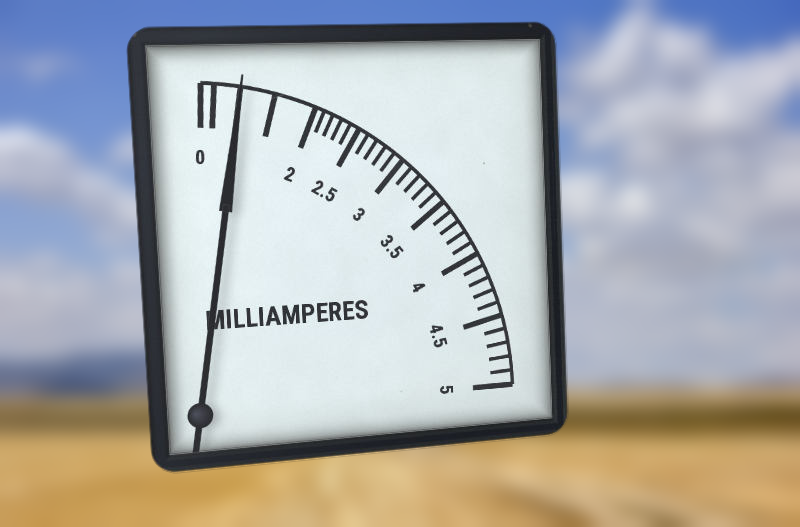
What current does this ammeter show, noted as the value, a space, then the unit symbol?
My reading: 1 mA
